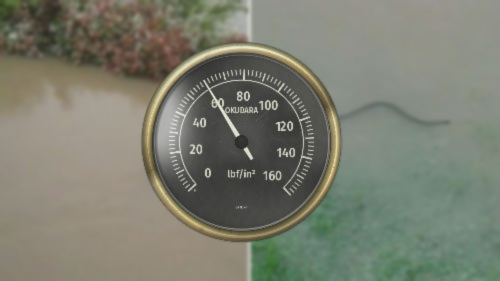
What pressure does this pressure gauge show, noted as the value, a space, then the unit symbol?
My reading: 60 psi
